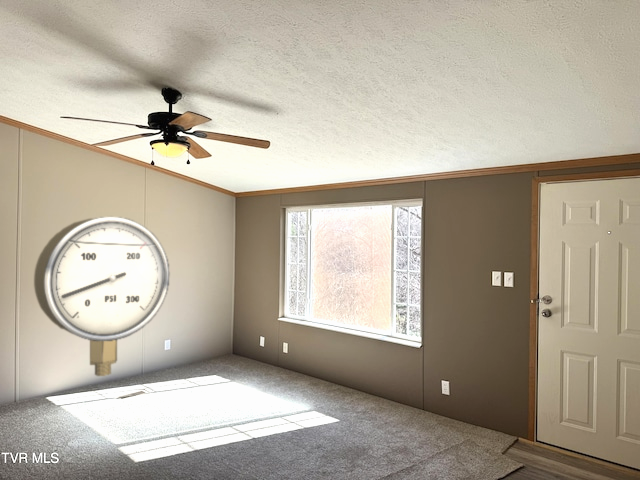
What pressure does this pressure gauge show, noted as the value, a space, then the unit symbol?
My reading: 30 psi
